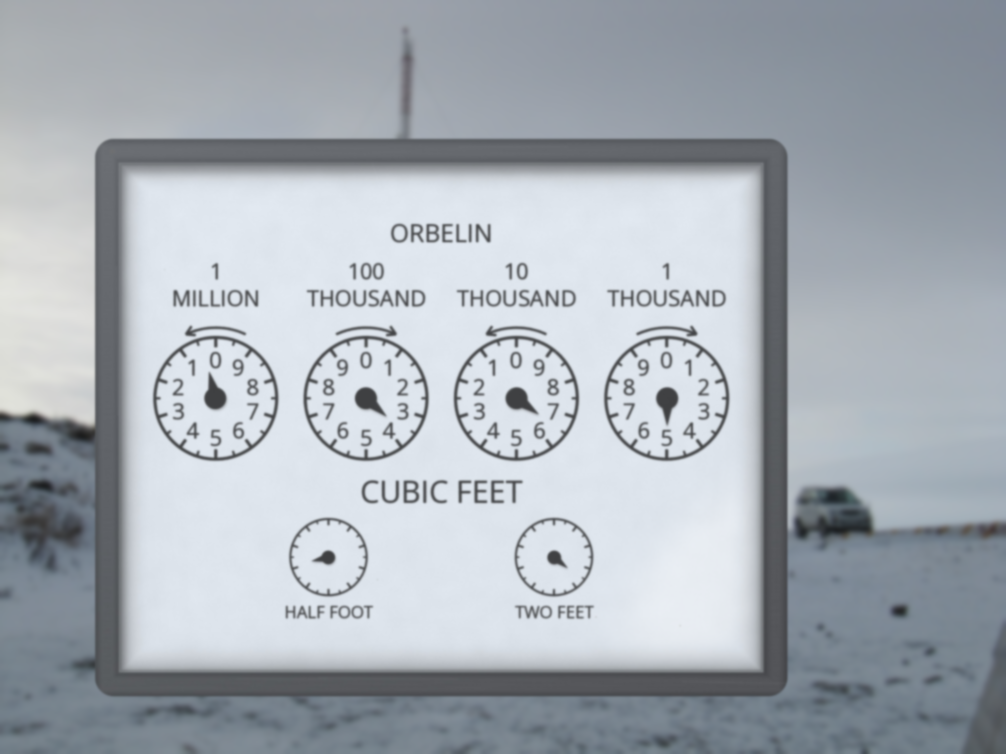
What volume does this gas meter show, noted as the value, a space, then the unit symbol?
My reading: 36500 ft³
